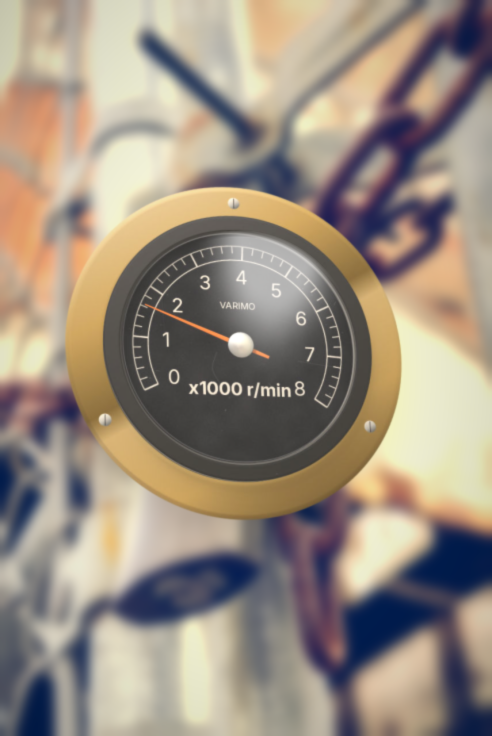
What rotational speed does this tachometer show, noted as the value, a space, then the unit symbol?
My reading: 1600 rpm
